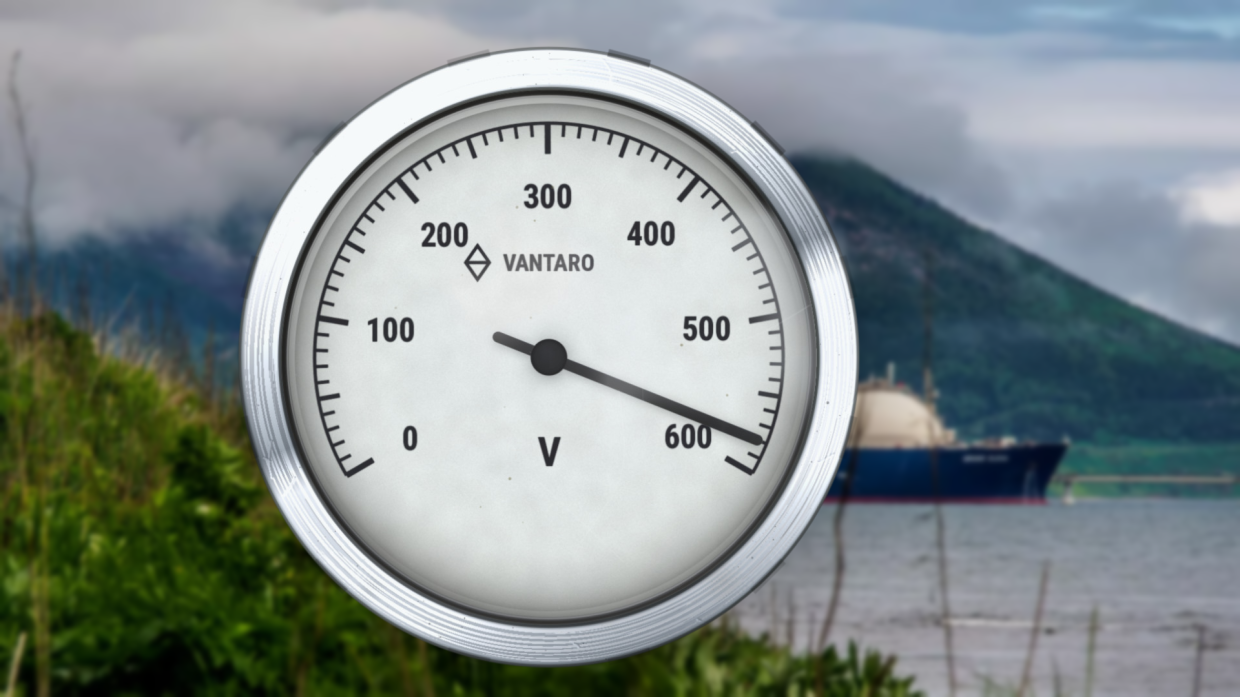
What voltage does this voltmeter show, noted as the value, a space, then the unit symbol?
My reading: 580 V
